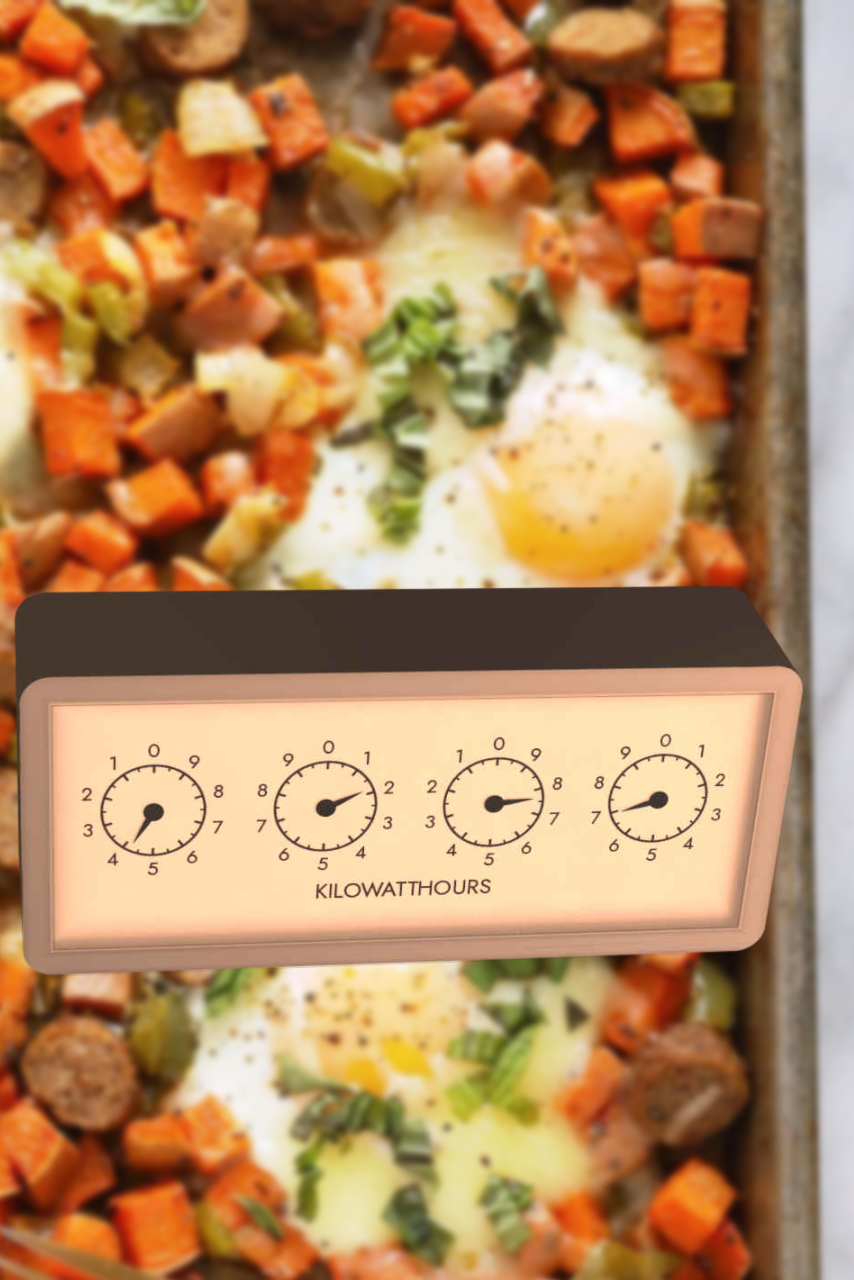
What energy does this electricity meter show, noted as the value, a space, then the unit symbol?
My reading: 4177 kWh
